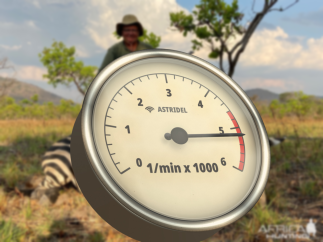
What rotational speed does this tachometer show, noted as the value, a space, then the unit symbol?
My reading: 5200 rpm
